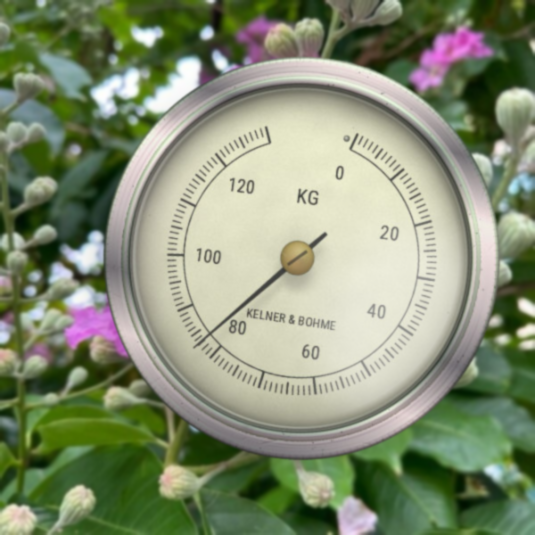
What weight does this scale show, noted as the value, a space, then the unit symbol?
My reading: 83 kg
